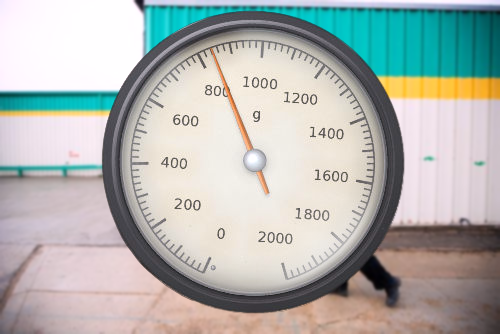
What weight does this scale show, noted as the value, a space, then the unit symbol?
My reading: 840 g
